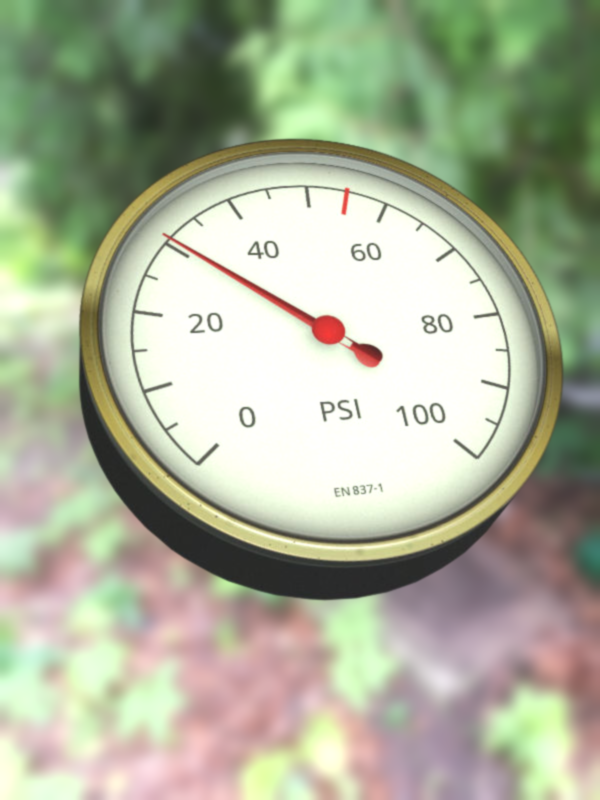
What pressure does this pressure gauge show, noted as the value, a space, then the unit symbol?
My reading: 30 psi
